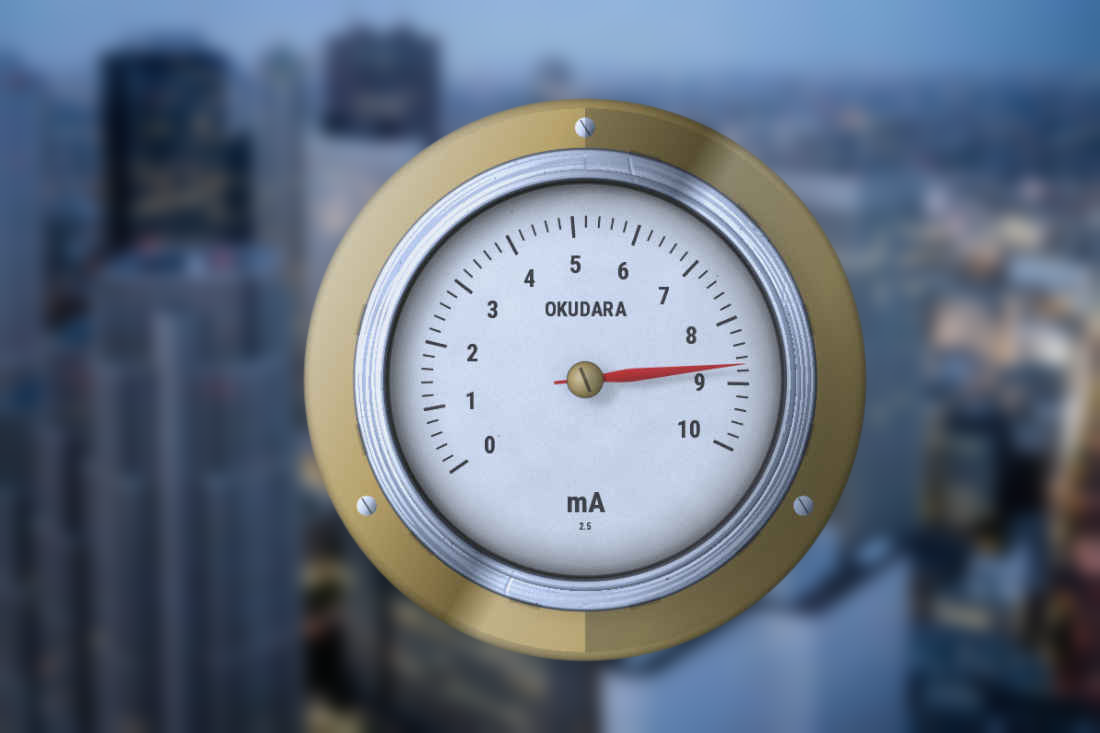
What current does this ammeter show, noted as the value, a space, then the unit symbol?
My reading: 8.7 mA
